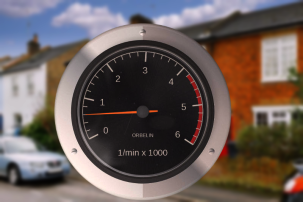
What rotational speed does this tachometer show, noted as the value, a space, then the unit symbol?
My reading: 600 rpm
